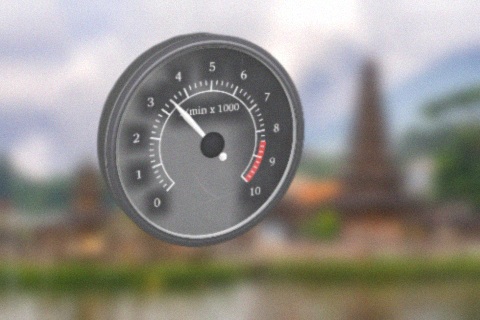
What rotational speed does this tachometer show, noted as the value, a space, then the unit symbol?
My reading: 3400 rpm
